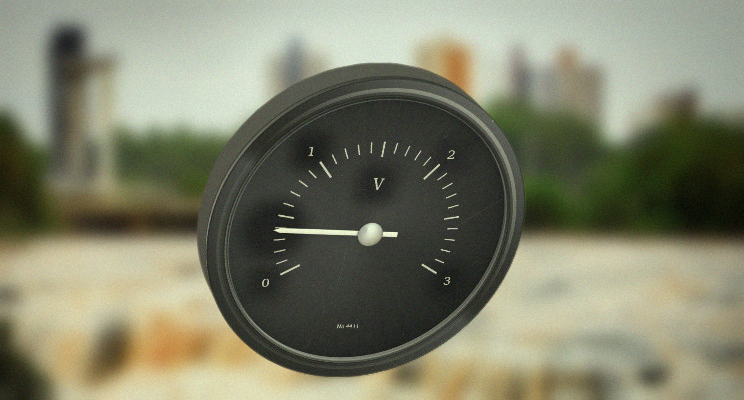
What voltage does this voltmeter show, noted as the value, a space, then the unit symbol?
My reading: 0.4 V
